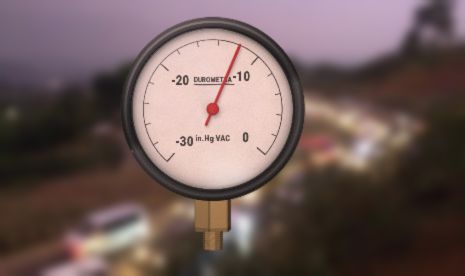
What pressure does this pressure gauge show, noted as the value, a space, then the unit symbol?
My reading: -12 inHg
